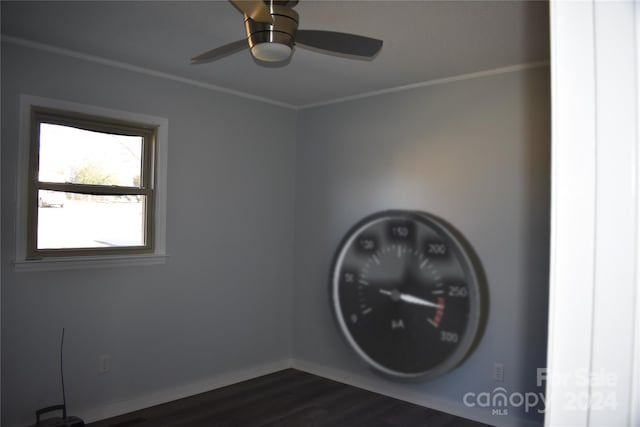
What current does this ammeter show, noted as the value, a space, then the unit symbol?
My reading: 270 µA
